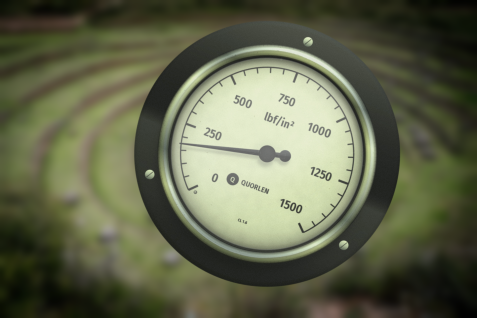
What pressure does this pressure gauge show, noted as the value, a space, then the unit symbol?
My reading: 175 psi
